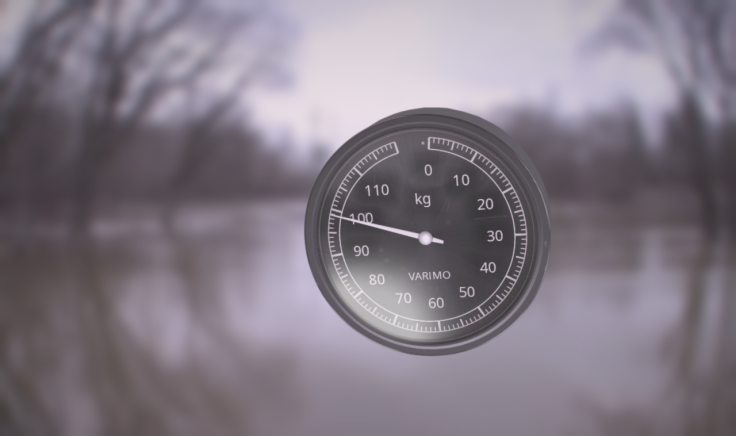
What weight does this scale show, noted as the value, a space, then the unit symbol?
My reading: 99 kg
